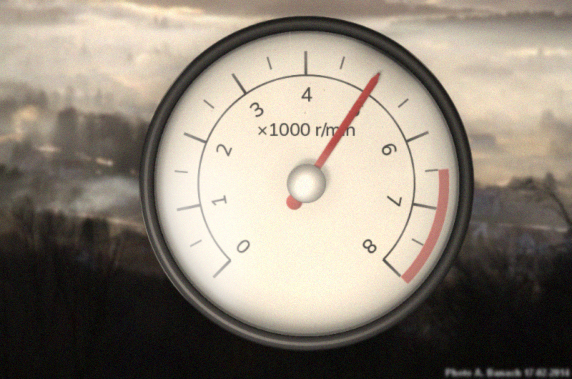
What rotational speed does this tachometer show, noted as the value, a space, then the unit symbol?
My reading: 5000 rpm
